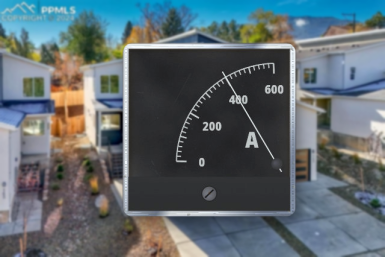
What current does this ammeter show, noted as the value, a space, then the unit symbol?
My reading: 400 A
